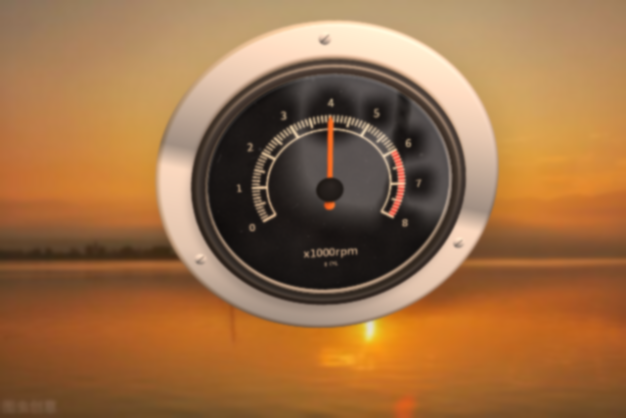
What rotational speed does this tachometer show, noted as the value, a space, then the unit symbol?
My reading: 4000 rpm
